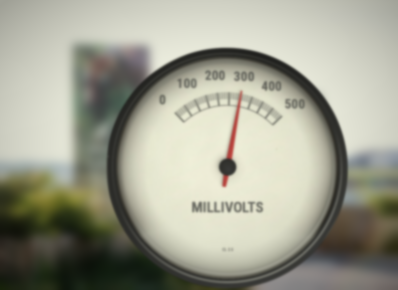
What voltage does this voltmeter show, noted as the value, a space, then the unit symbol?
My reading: 300 mV
